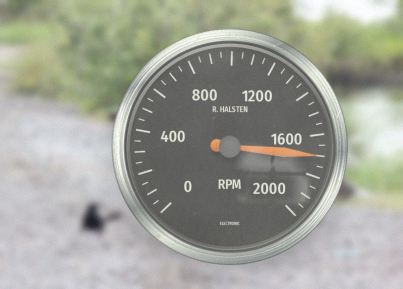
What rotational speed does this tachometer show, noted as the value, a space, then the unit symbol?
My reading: 1700 rpm
